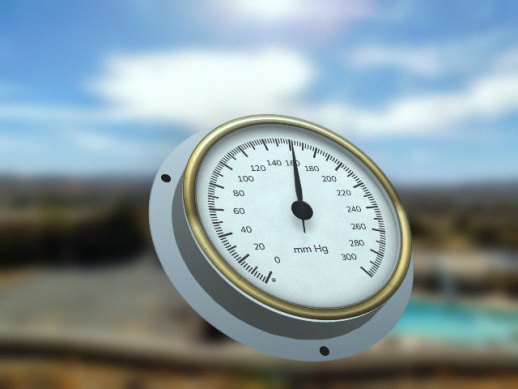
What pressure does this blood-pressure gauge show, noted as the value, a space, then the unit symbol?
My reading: 160 mmHg
